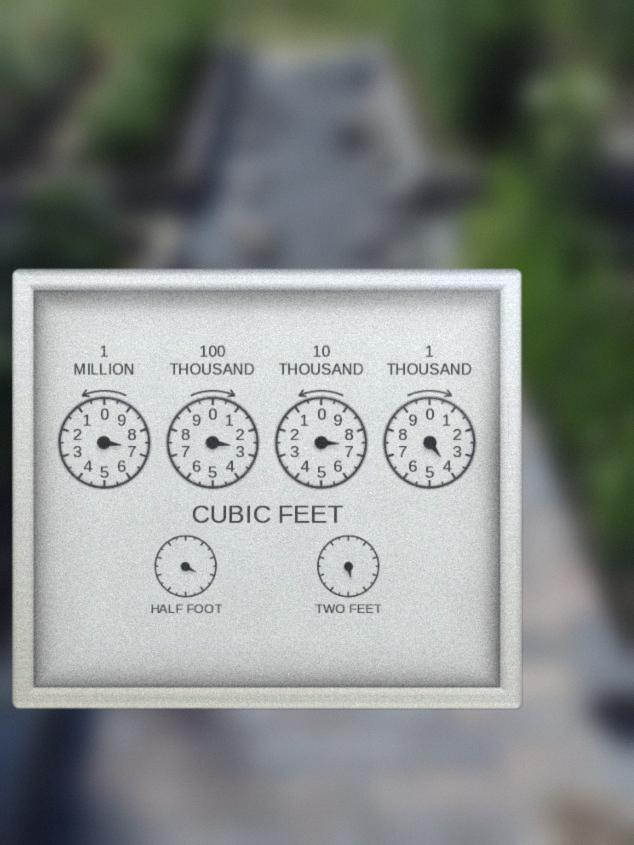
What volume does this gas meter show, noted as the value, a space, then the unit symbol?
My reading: 727400 ft³
